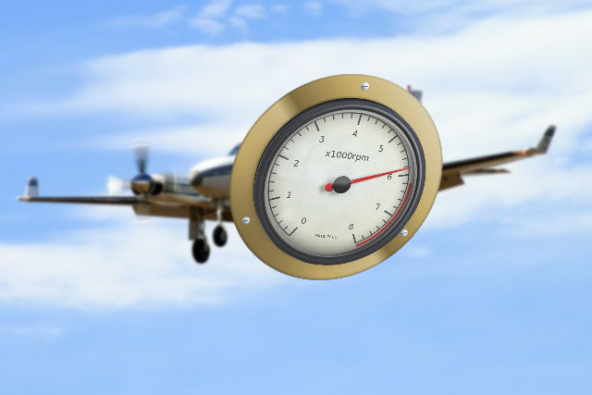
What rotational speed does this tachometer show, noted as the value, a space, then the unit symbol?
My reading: 5800 rpm
